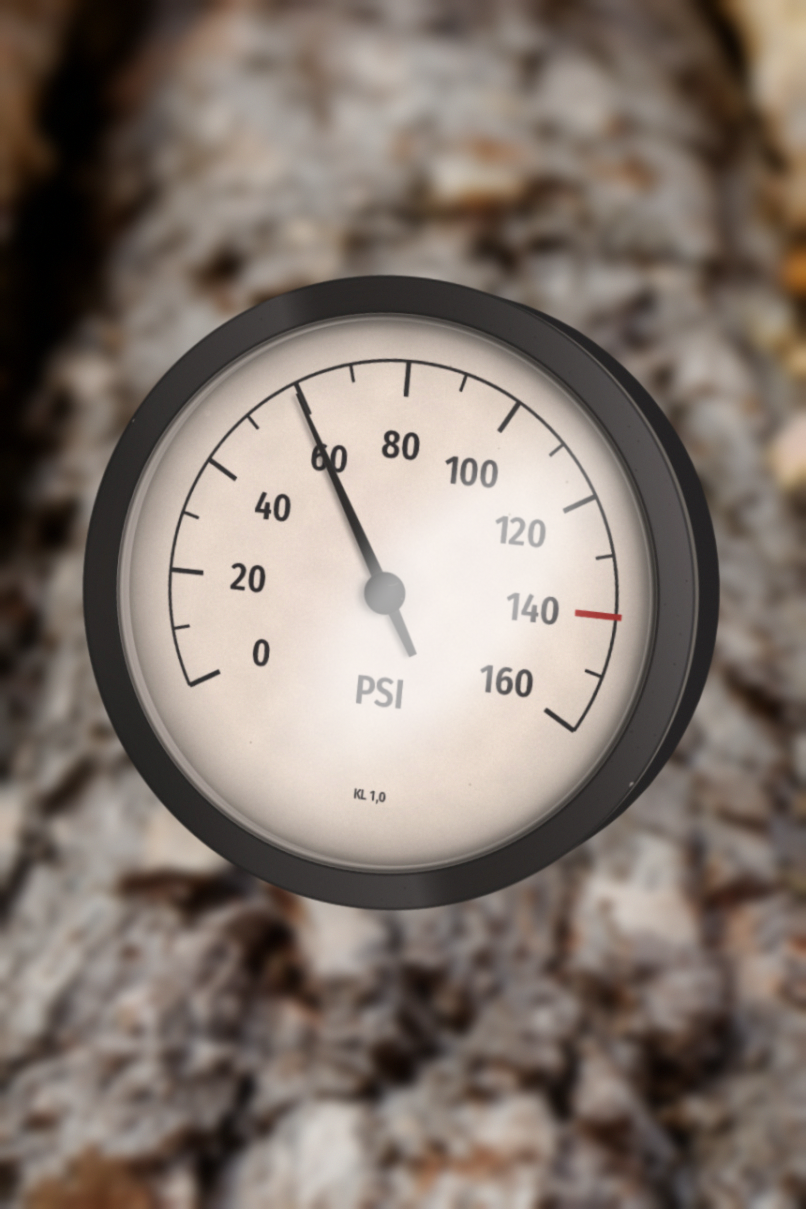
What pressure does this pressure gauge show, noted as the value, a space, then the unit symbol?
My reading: 60 psi
